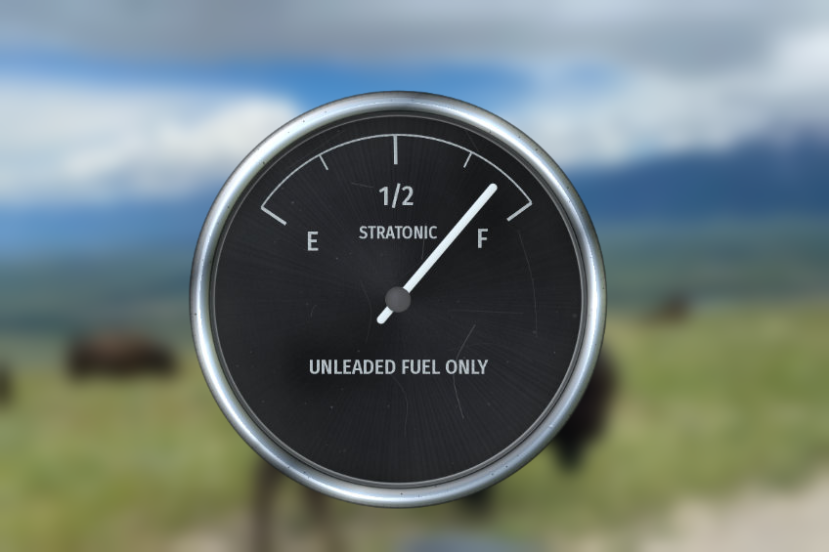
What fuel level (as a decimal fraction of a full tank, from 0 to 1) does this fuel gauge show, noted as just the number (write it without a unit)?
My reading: 0.875
